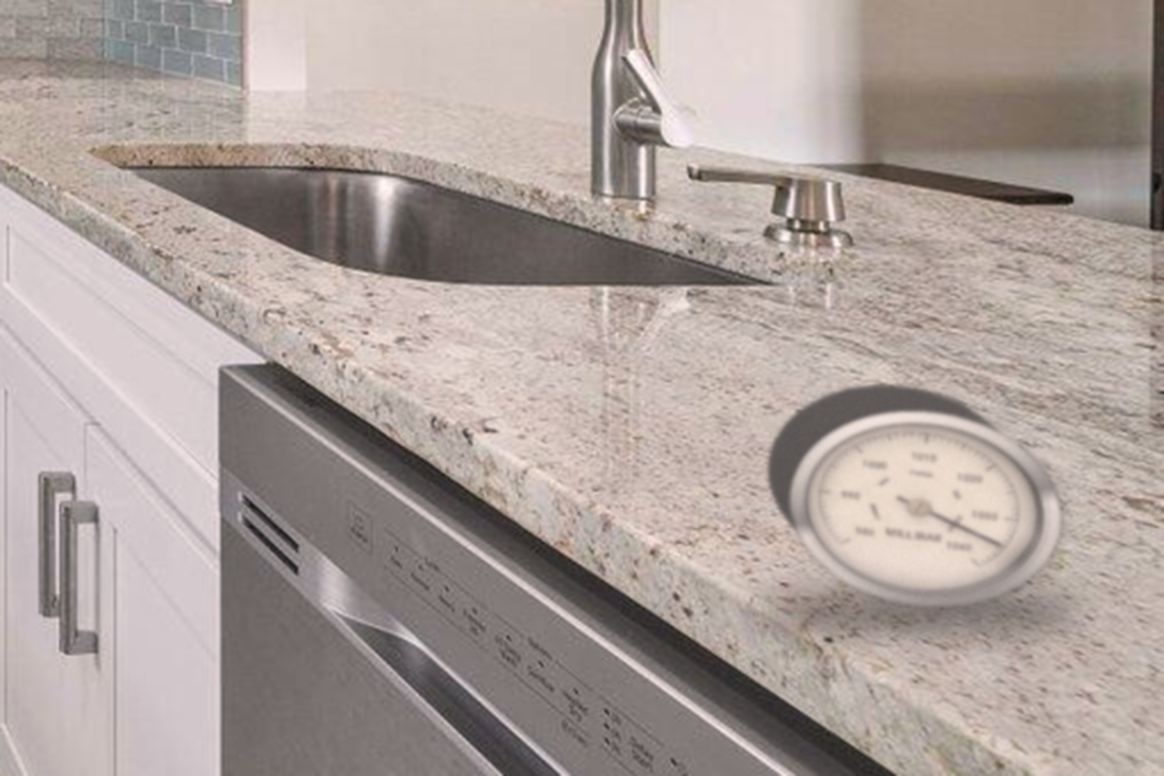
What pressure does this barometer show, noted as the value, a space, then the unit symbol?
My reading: 1035 mbar
